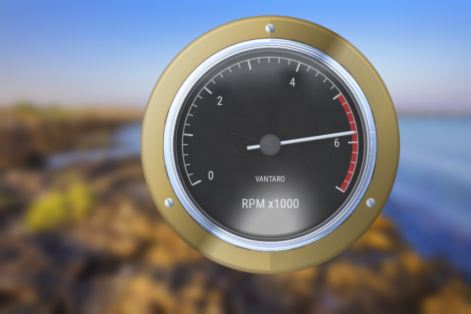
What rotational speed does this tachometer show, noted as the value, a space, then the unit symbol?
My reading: 5800 rpm
